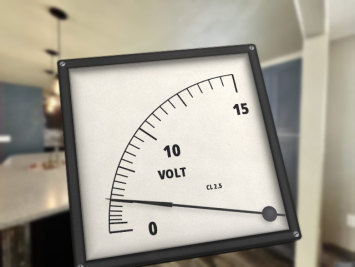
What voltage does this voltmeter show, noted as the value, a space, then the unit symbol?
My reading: 5 V
